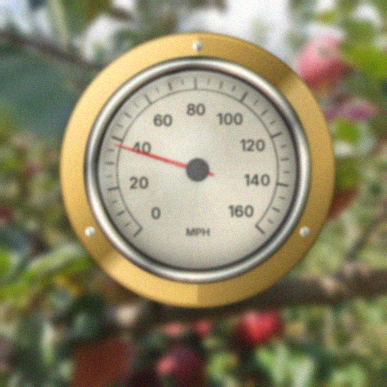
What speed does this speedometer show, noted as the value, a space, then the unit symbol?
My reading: 37.5 mph
